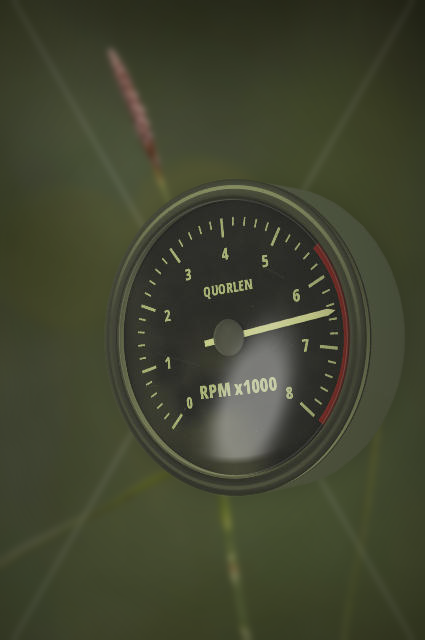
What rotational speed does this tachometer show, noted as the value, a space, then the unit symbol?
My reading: 6500 rpm
